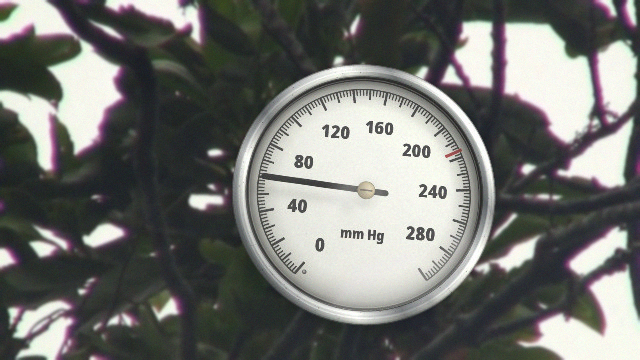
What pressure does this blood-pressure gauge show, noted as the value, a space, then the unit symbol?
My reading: 60 mmHg
